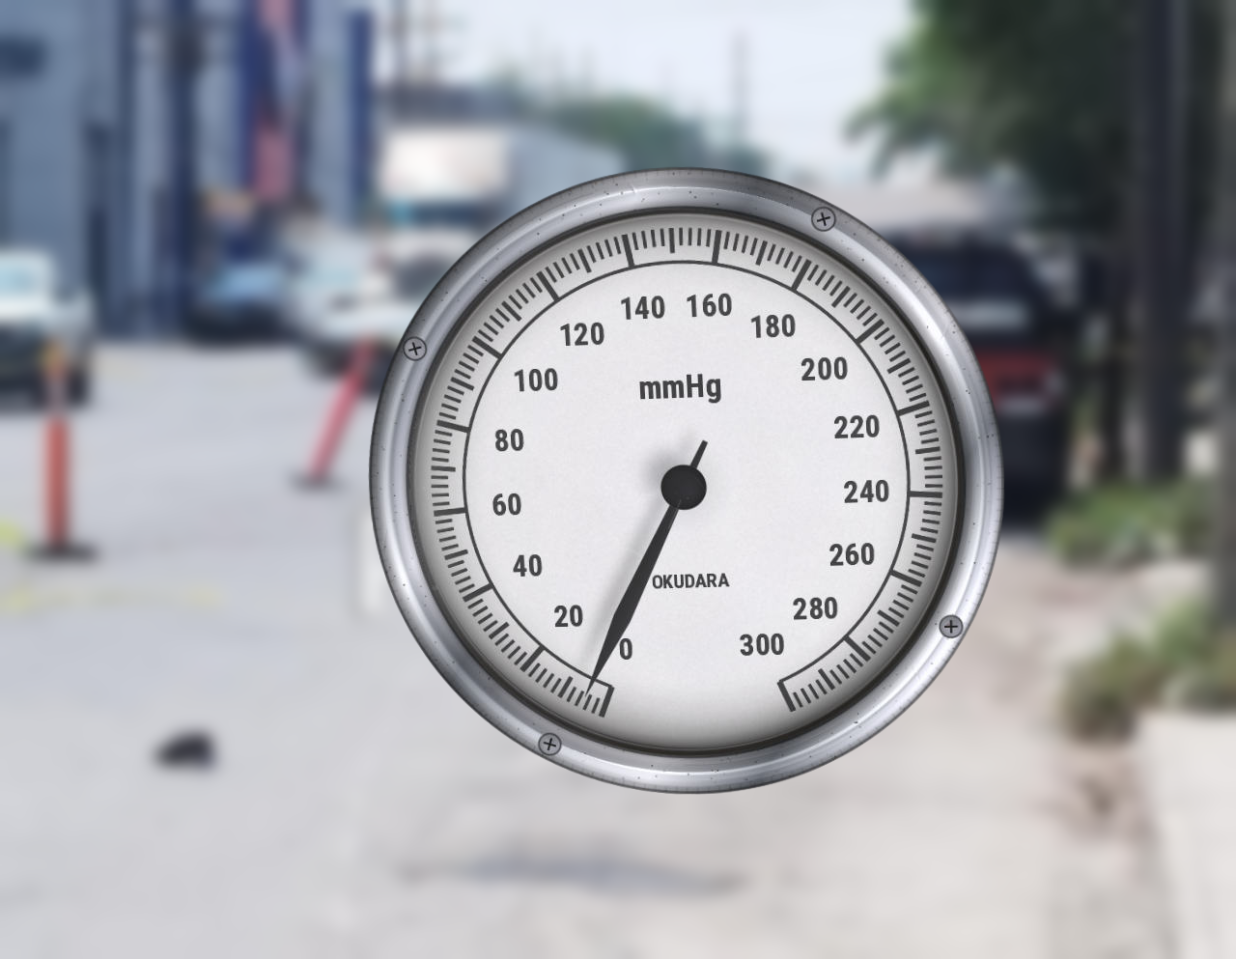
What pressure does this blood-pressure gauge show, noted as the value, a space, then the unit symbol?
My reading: 5 mmHg
